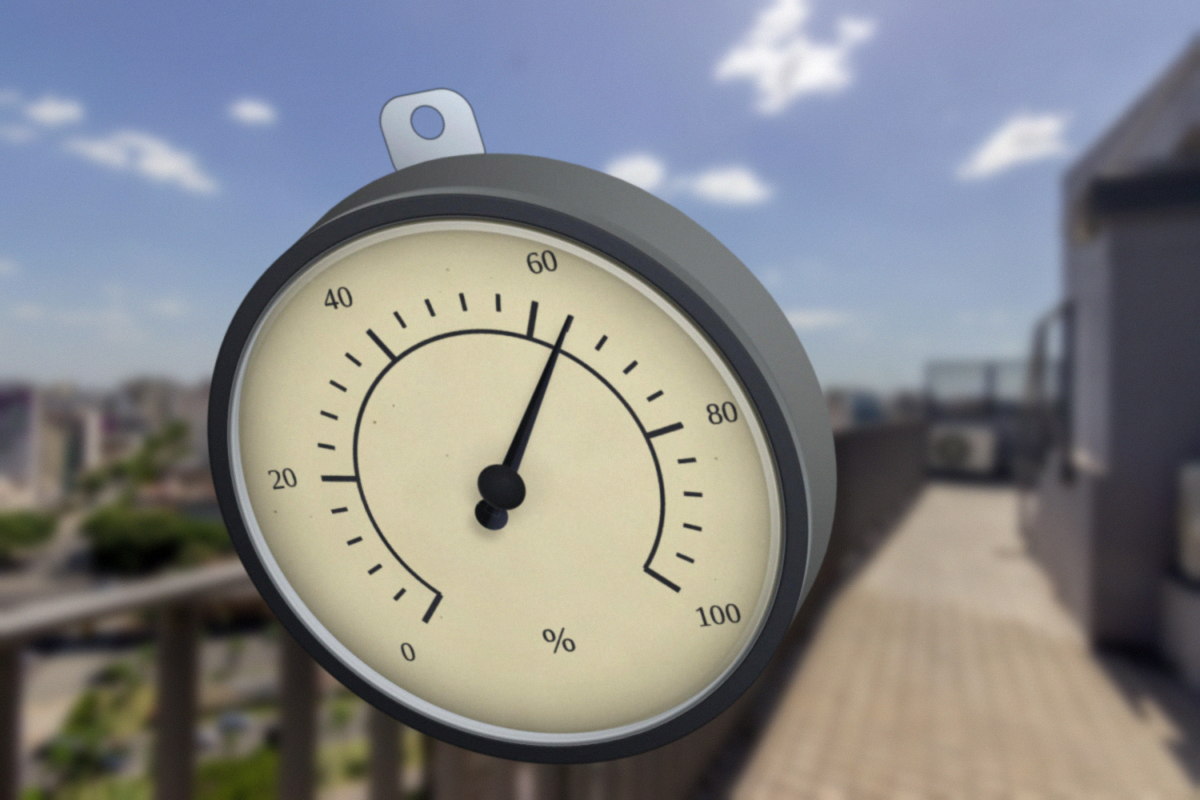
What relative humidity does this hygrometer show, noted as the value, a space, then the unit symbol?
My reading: 64 %
